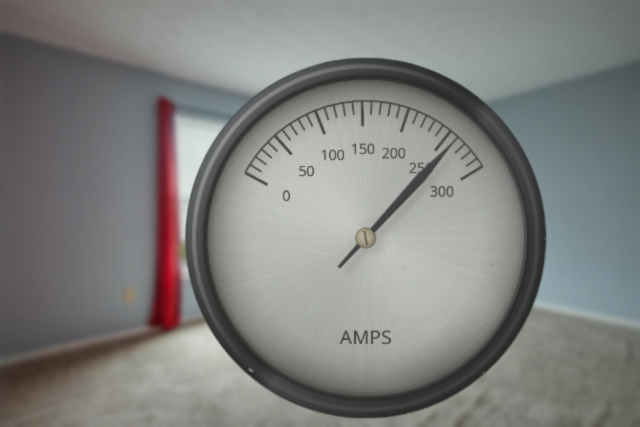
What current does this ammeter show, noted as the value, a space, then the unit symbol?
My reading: 260 A
